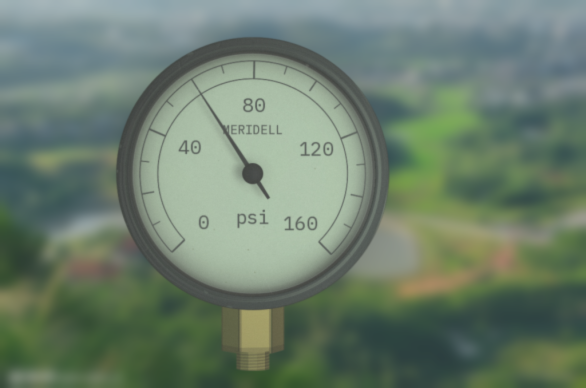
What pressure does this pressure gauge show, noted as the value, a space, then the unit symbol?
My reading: 60 psi
